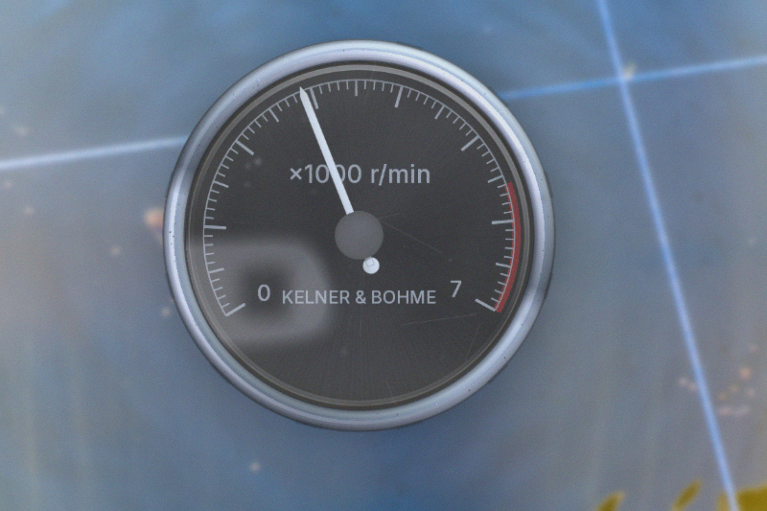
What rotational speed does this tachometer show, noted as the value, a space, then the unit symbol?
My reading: 2900 rpm
